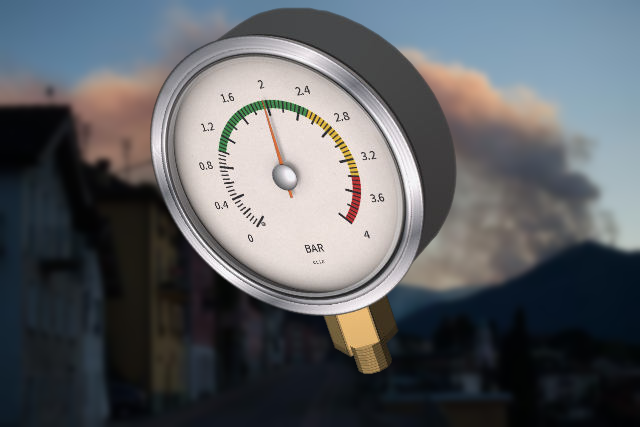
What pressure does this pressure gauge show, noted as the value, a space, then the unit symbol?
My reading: 2 bar
